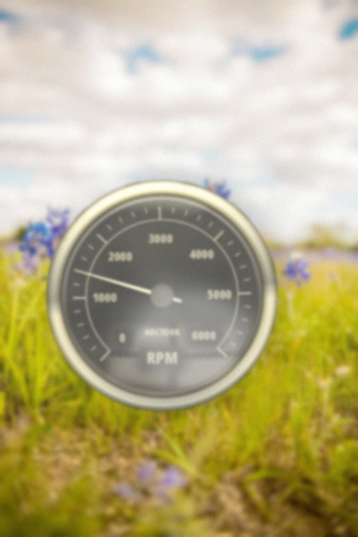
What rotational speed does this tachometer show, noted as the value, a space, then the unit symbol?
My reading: 1400 rpm
